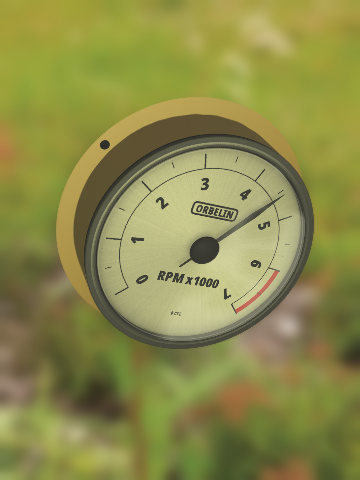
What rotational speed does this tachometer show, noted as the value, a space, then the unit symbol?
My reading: 4500 rpm
